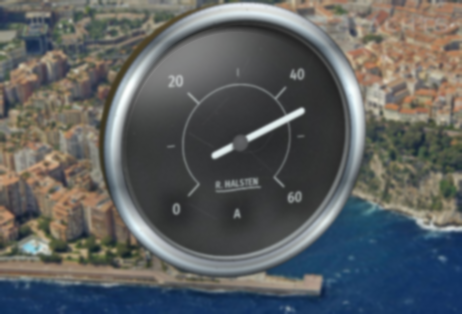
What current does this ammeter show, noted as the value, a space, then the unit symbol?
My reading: 45 A
